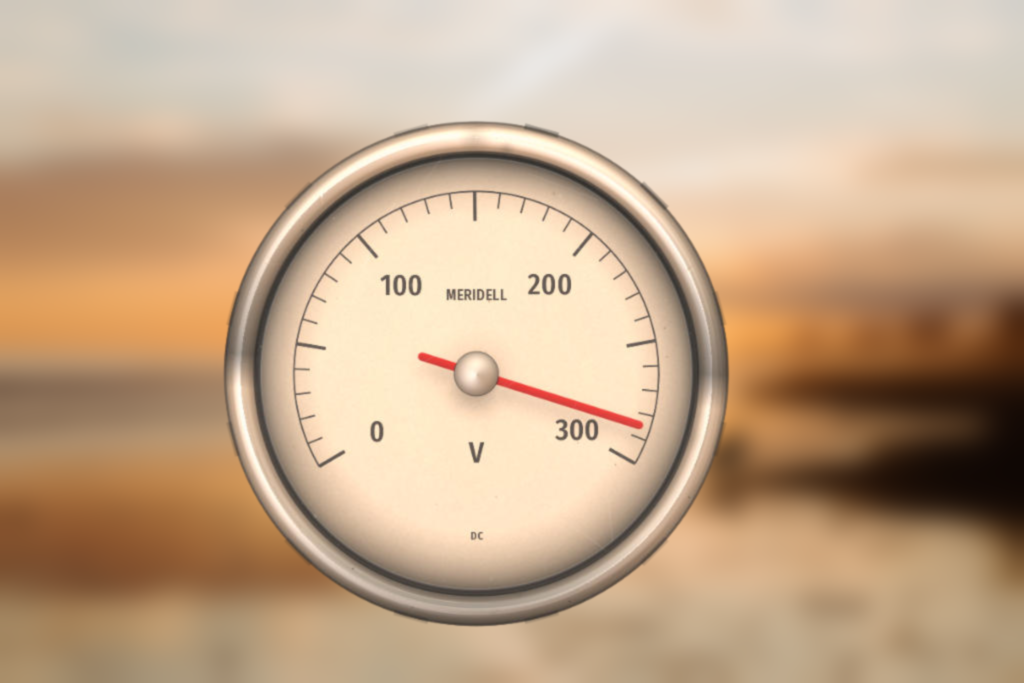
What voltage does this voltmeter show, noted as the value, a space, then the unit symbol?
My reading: 285 V
